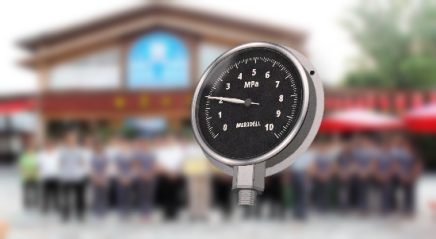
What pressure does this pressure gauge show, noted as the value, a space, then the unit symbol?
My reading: 2 MPa
